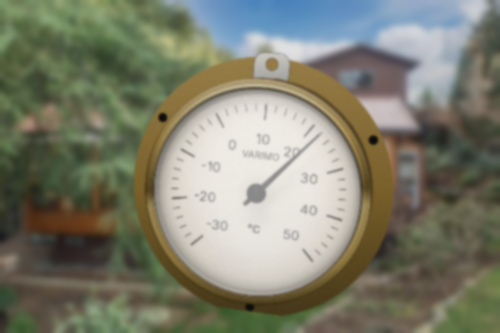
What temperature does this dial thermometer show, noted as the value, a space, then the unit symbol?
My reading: 22 °C
